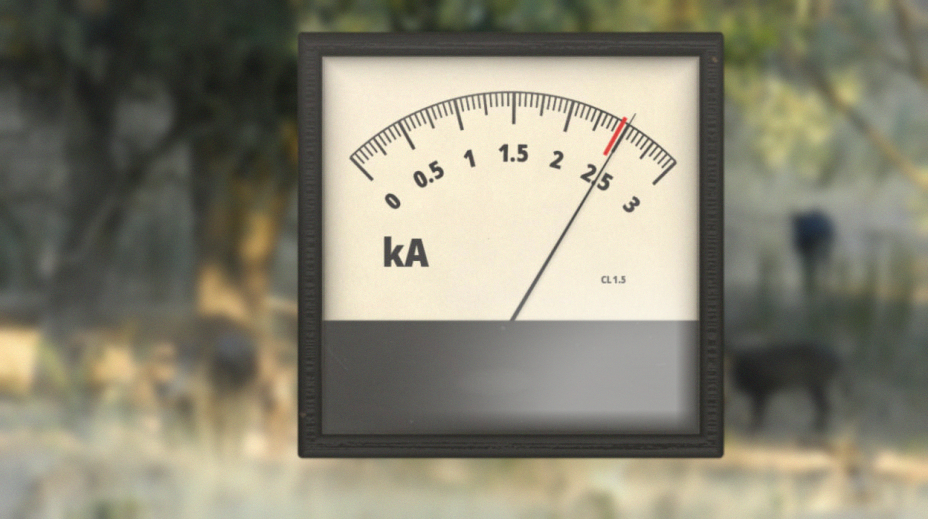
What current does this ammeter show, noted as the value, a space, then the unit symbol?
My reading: 2.5 kA
